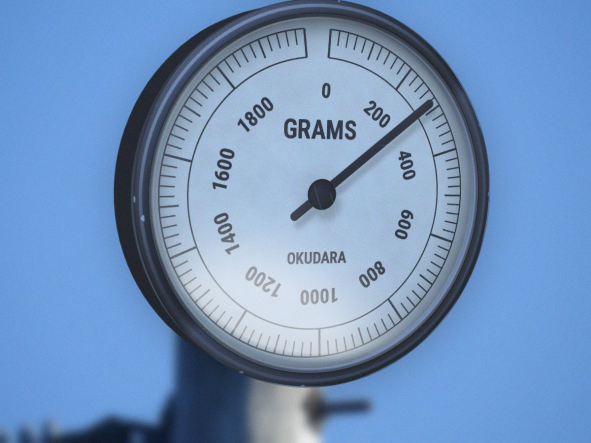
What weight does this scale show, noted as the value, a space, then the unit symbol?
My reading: 280 g
